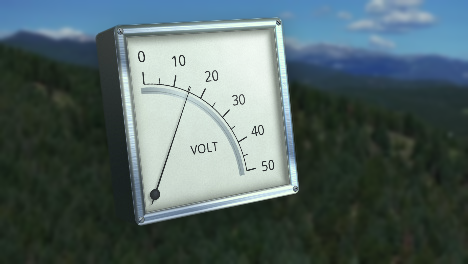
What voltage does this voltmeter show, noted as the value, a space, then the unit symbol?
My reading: 15 V
